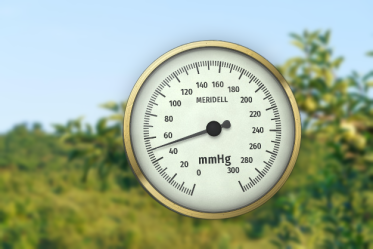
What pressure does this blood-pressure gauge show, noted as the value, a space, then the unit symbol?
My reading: 50 mmHg
